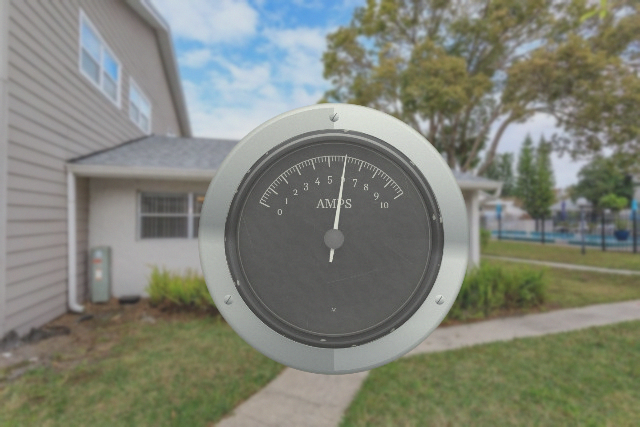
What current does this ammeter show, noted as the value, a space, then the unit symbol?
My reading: 6 A
